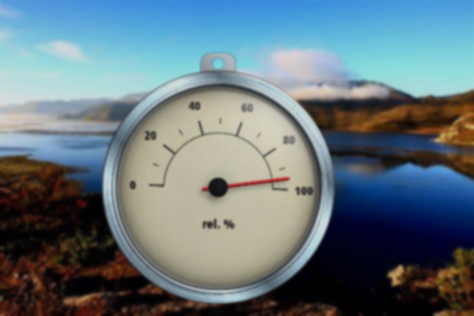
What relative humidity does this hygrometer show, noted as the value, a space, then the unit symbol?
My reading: 95 %
